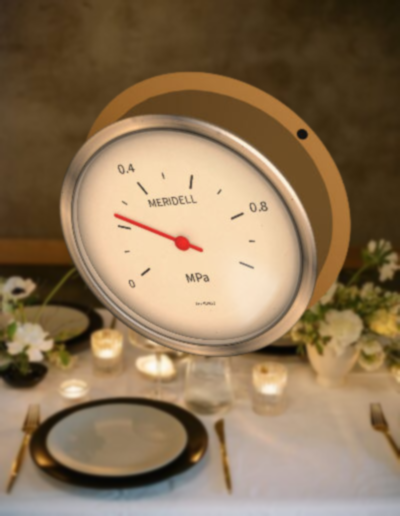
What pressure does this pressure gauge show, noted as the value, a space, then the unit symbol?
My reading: 0.25 MPa
